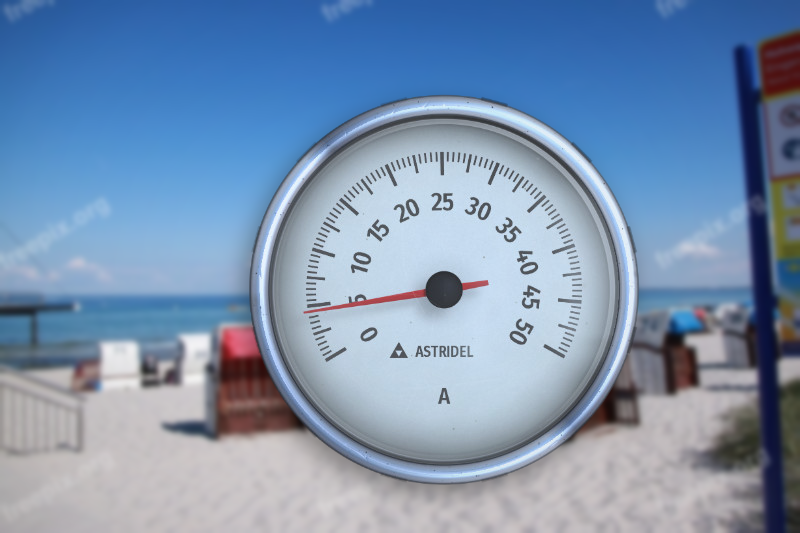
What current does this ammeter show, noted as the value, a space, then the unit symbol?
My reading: 4.5 A
